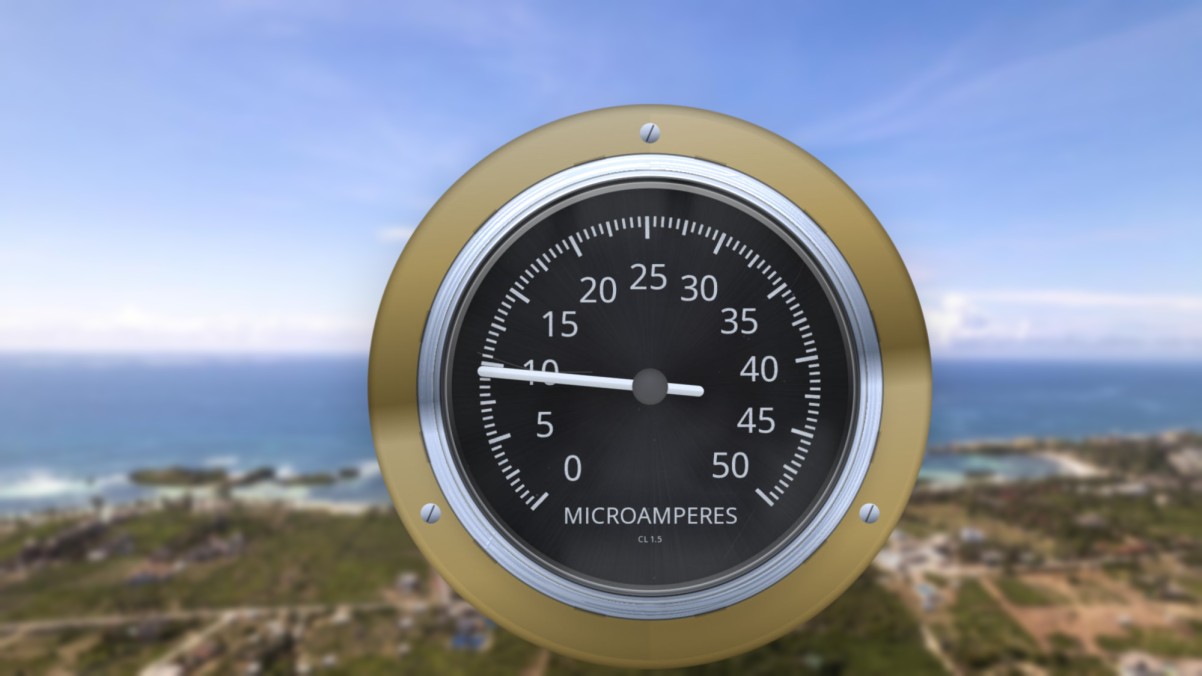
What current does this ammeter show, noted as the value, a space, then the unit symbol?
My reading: 9.5 µA
